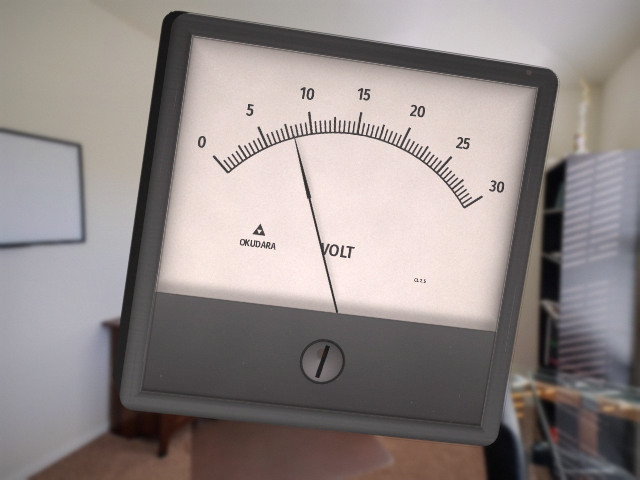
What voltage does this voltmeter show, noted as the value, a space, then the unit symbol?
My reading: 8 V
